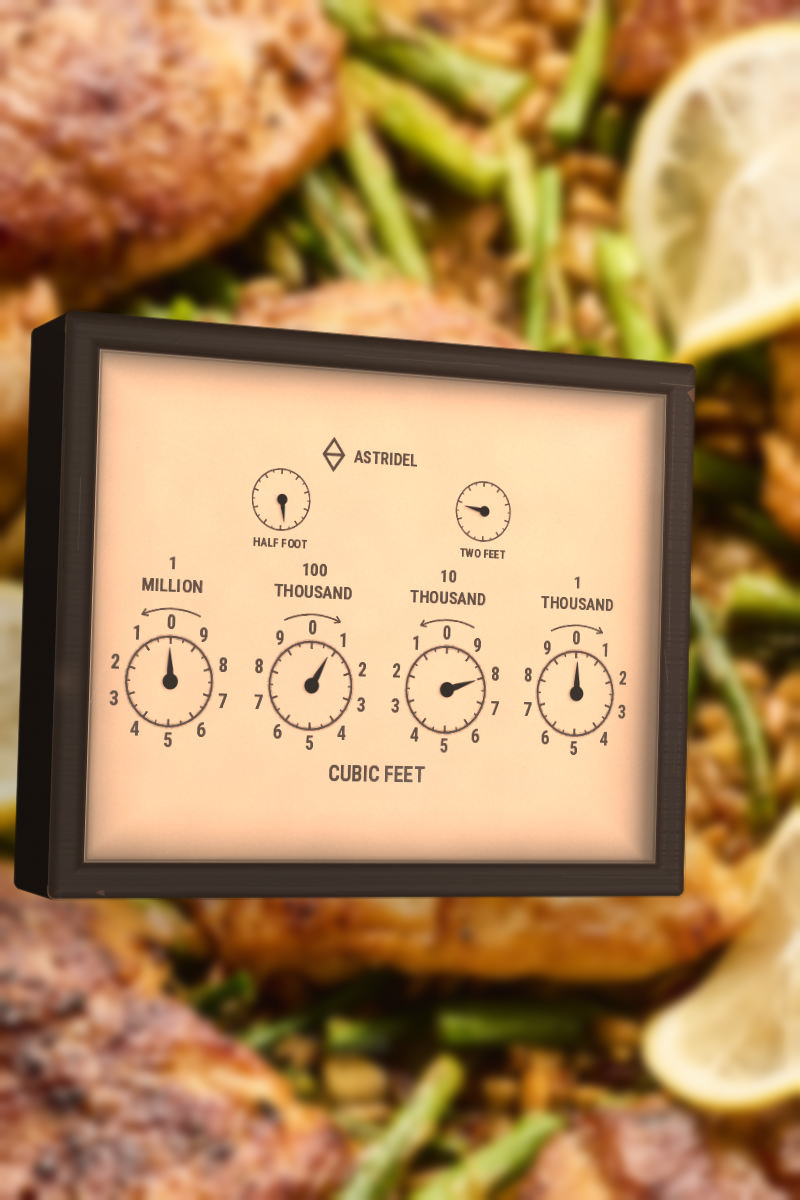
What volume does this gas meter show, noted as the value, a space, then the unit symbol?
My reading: 8000 ft³
